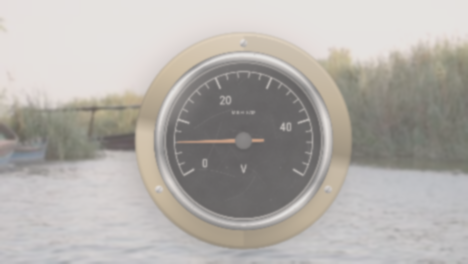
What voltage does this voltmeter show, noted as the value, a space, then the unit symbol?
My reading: 6 V
